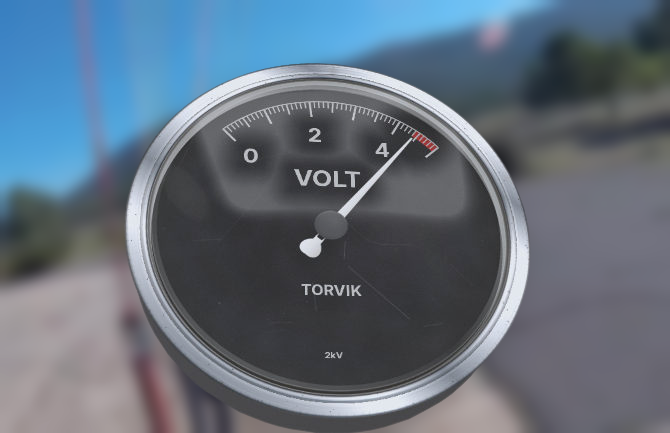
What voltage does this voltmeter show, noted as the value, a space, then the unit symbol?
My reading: 4.5 V
